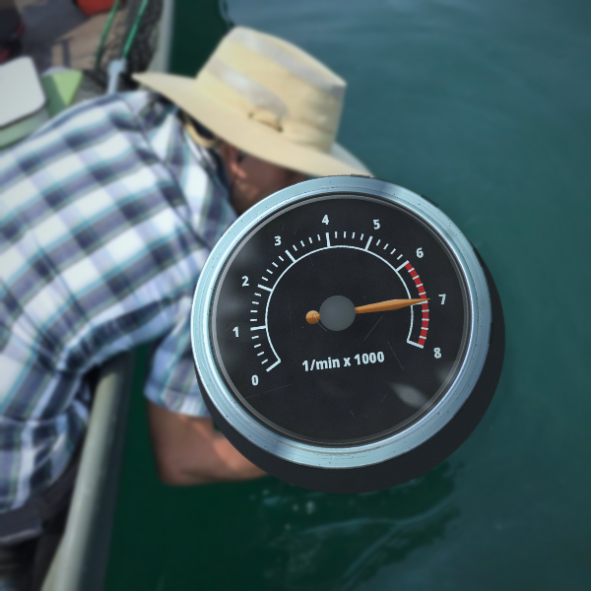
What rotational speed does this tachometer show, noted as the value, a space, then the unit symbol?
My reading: 7000 rpm
